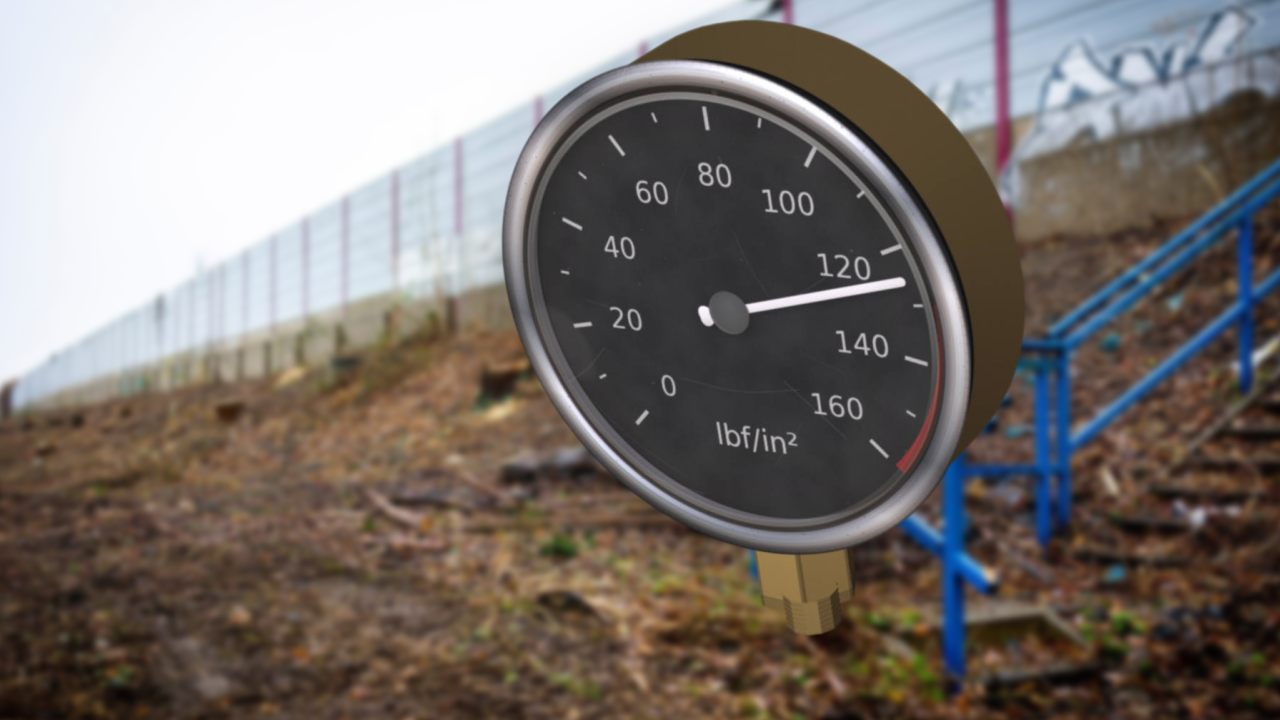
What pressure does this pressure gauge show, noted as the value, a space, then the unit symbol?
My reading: 125 psi
